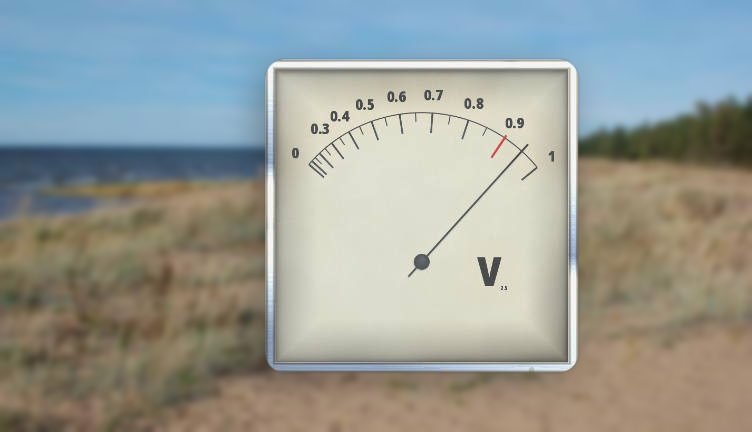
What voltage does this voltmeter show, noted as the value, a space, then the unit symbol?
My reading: 0.95 V
